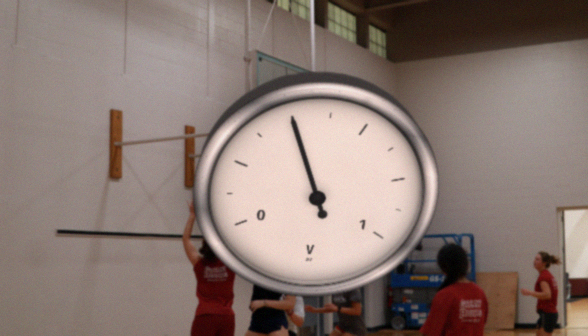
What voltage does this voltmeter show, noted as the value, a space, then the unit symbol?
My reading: 0.4 V
